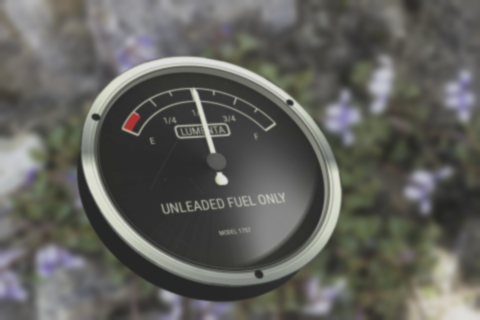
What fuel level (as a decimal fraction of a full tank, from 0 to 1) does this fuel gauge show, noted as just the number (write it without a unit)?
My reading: 0.5
